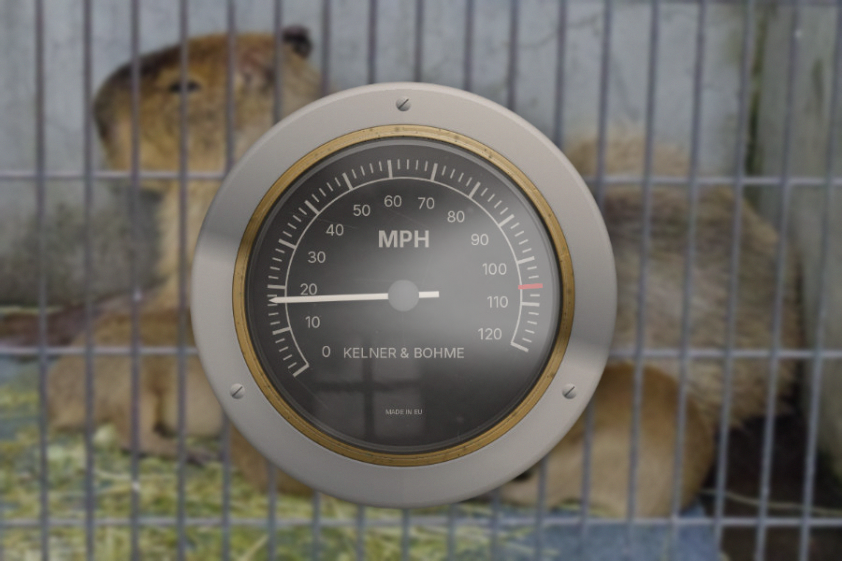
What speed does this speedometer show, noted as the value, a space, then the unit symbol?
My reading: 17 mph
